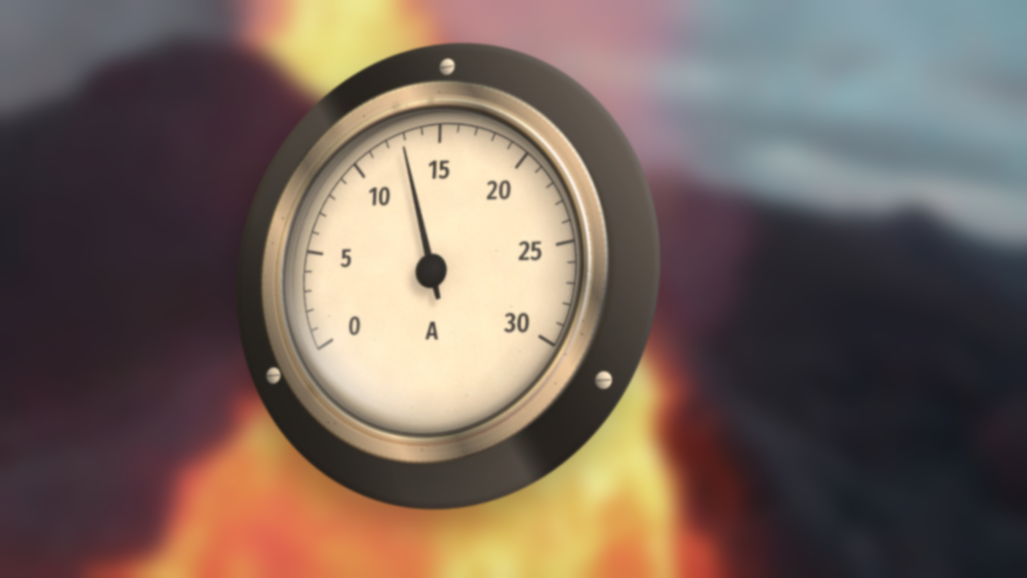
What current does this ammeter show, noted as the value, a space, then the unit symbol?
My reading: 13 A
